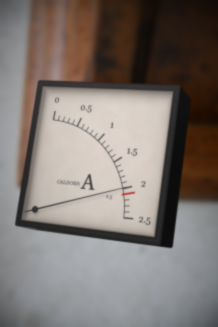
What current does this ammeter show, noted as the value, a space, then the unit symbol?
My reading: 2 A
